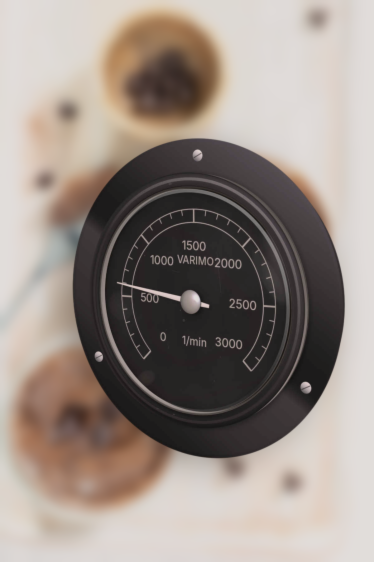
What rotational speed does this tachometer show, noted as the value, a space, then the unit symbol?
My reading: 600 rpm
